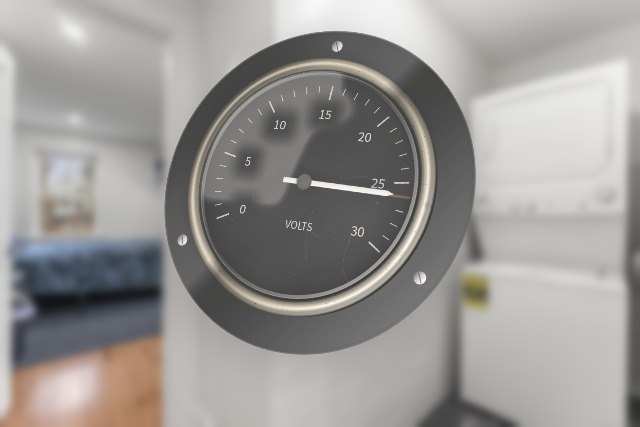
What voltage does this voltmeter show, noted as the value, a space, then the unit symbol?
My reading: 26 V
